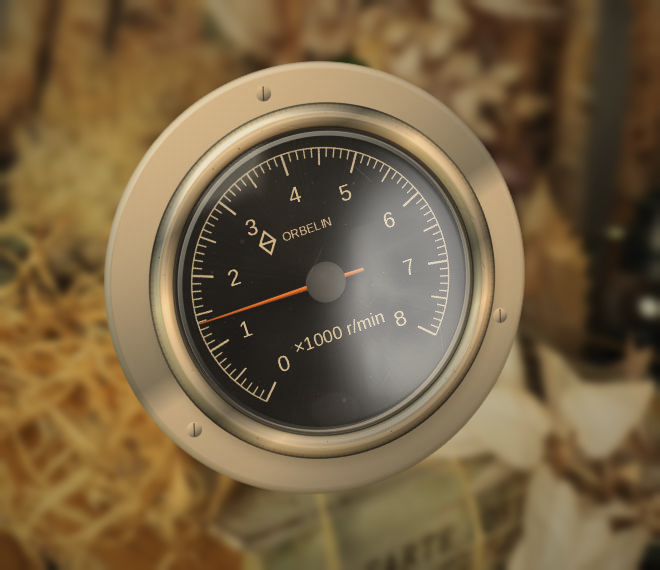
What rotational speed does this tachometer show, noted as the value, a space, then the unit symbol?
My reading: 1400 rpm
